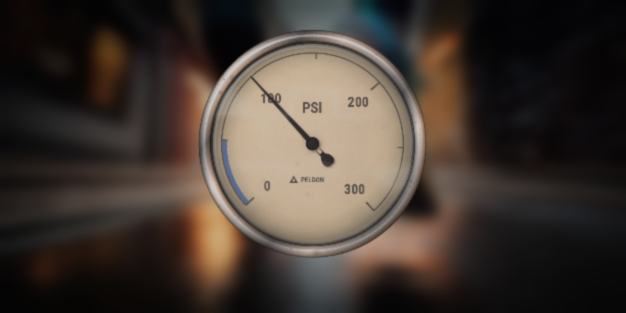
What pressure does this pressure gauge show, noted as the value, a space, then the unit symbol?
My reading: 100 psi
